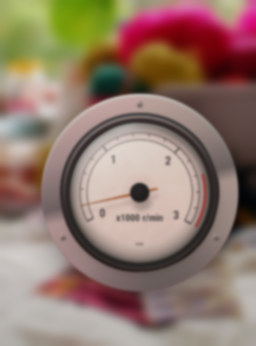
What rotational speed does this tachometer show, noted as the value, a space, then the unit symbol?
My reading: 200 rpm
